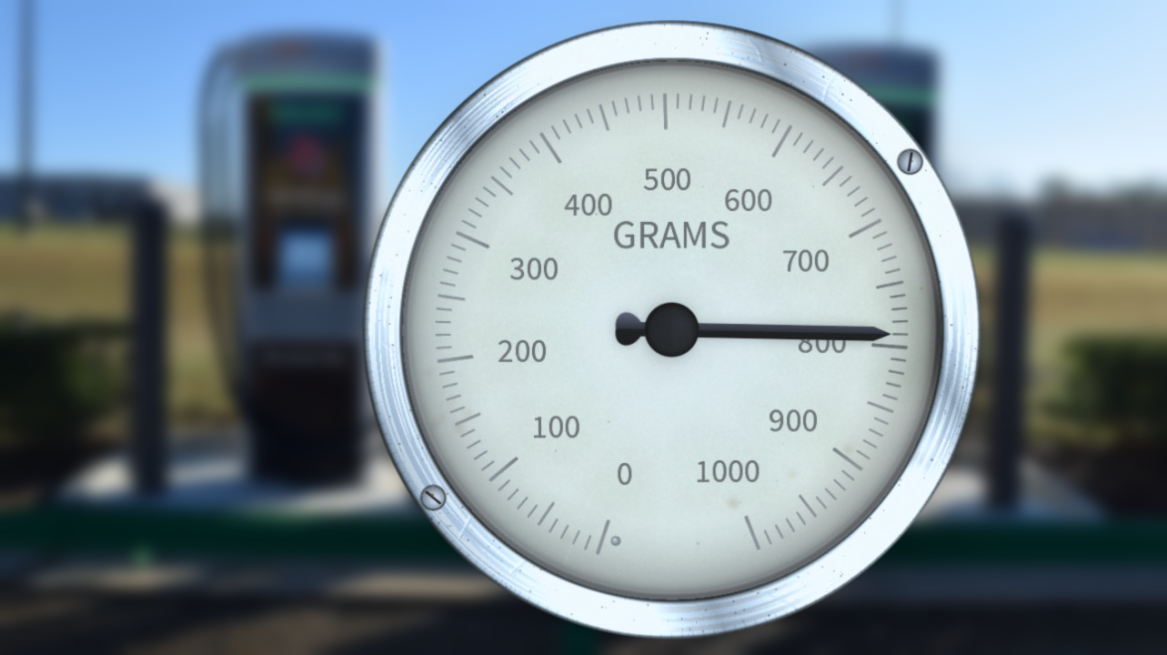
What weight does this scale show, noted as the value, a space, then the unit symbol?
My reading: 790 g
